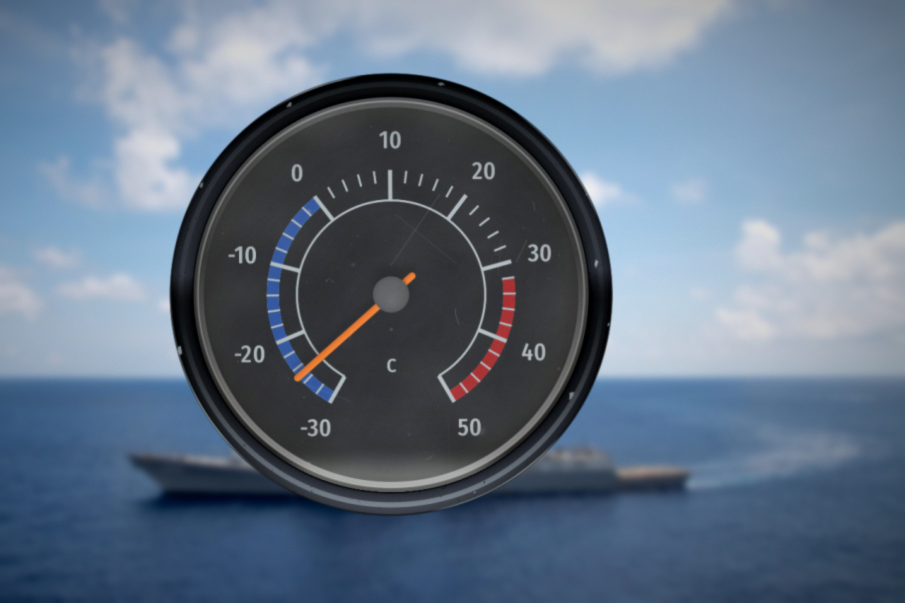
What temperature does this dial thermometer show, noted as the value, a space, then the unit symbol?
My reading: -25 °C
